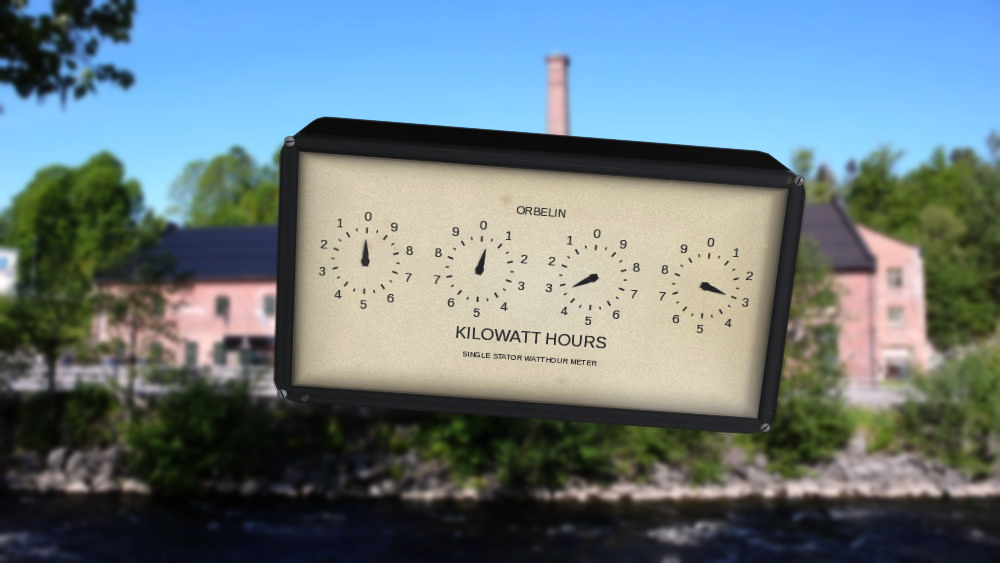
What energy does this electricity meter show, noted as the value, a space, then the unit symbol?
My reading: 33 kWh
